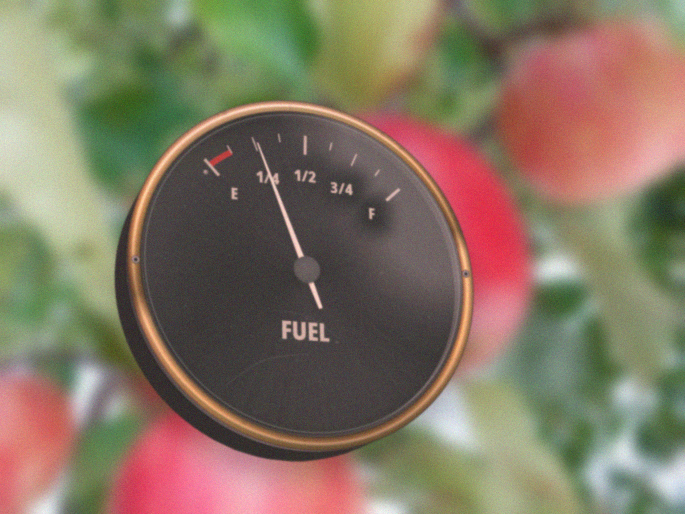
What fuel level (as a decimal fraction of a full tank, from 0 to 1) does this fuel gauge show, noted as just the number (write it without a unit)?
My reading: 0.25
